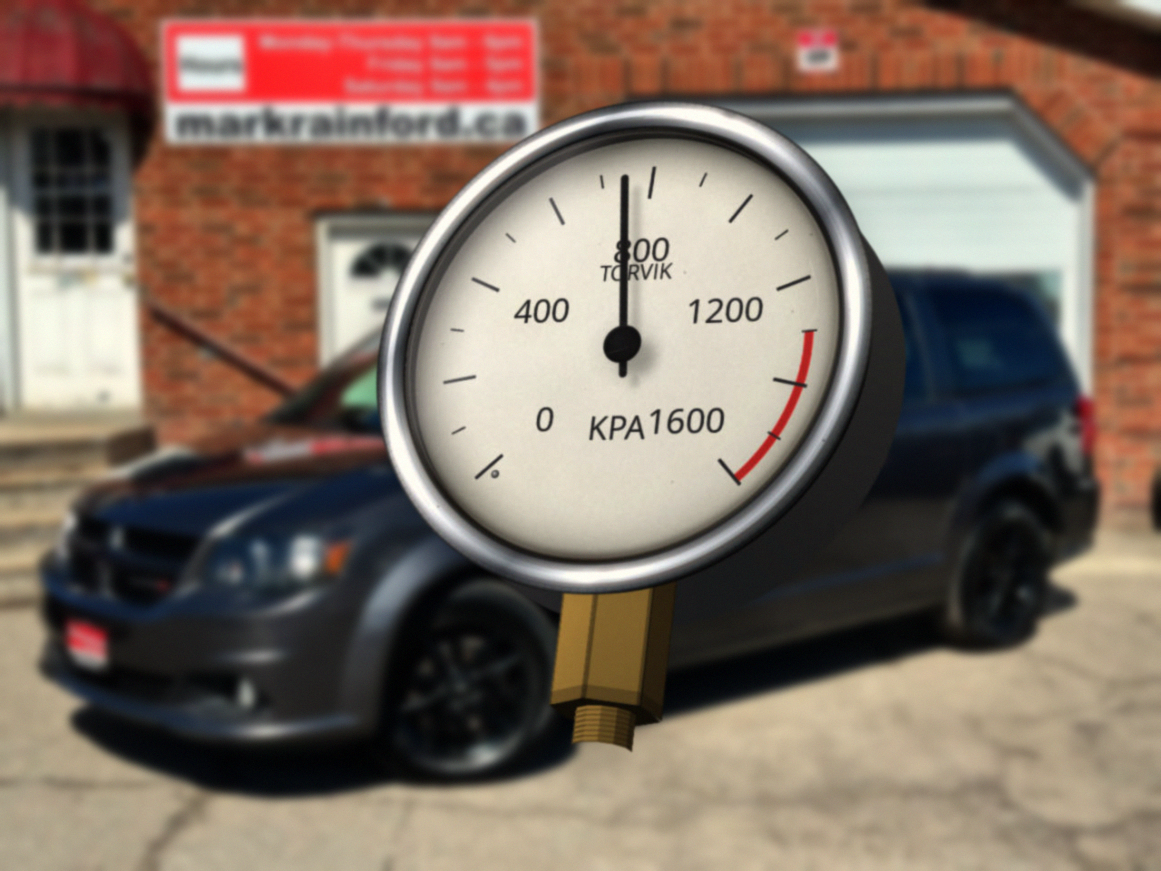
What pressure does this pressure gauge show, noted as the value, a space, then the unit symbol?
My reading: 750 kPa
